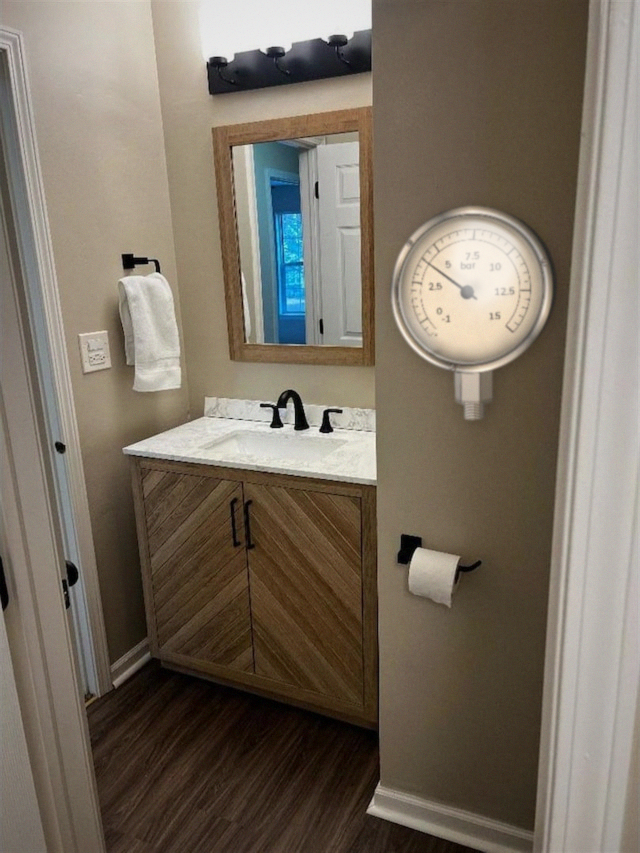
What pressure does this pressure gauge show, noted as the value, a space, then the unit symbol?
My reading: 4 bar
